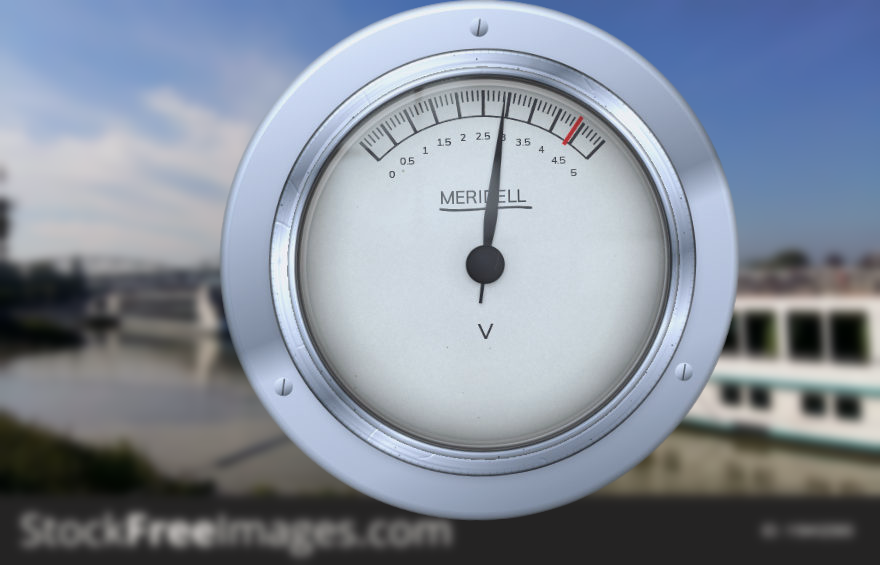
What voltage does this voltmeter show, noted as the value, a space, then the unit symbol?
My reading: 2.9 V
